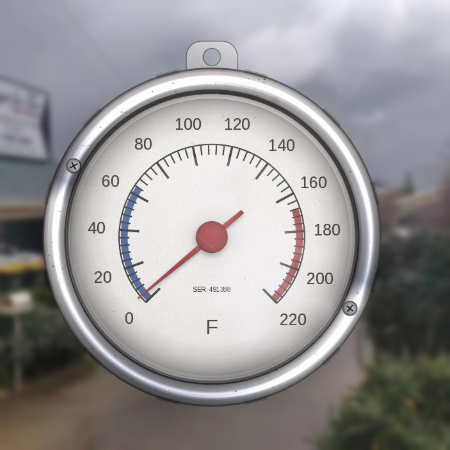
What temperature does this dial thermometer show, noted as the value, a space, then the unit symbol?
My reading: 4 °F
